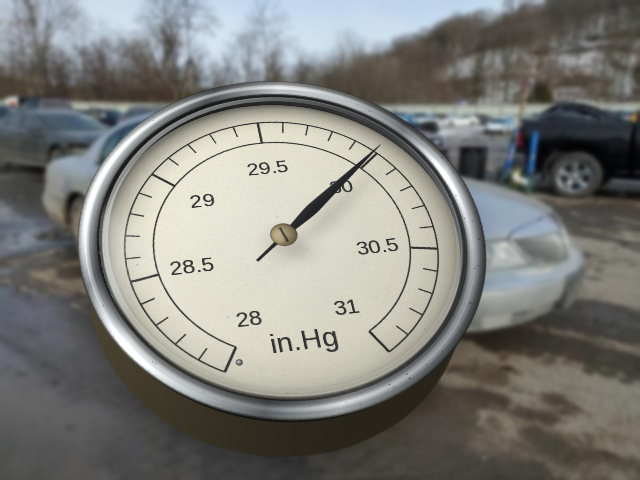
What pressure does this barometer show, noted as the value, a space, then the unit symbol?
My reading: 30 inHg
